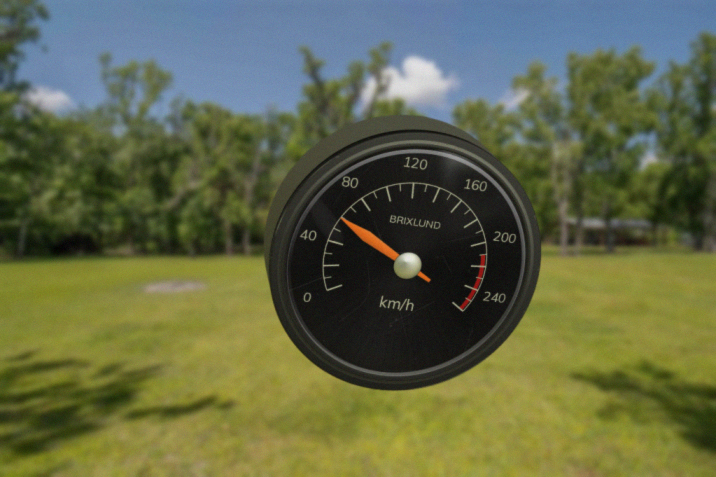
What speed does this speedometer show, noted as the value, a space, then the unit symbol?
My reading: 60 km/h
